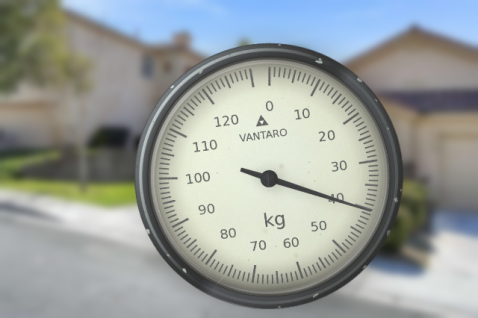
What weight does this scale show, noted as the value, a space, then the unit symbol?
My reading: 40 kg
